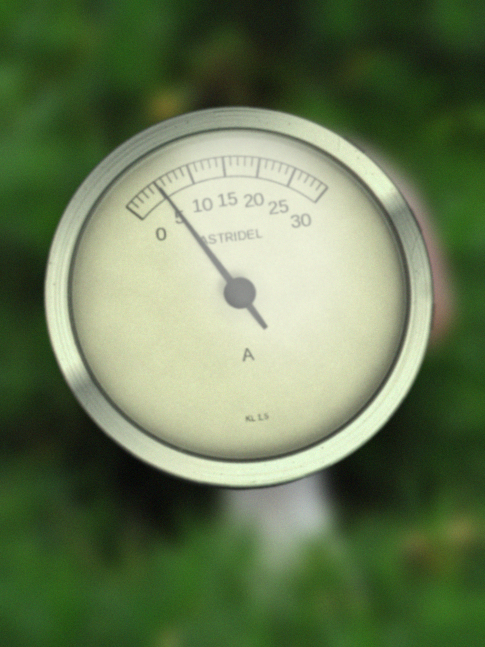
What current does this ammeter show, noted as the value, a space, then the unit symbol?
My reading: 5 A
